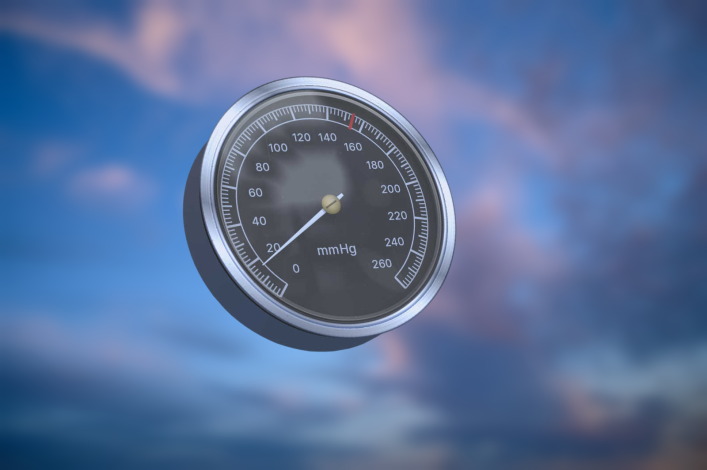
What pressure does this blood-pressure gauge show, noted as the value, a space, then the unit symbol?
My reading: 16 mmHg
